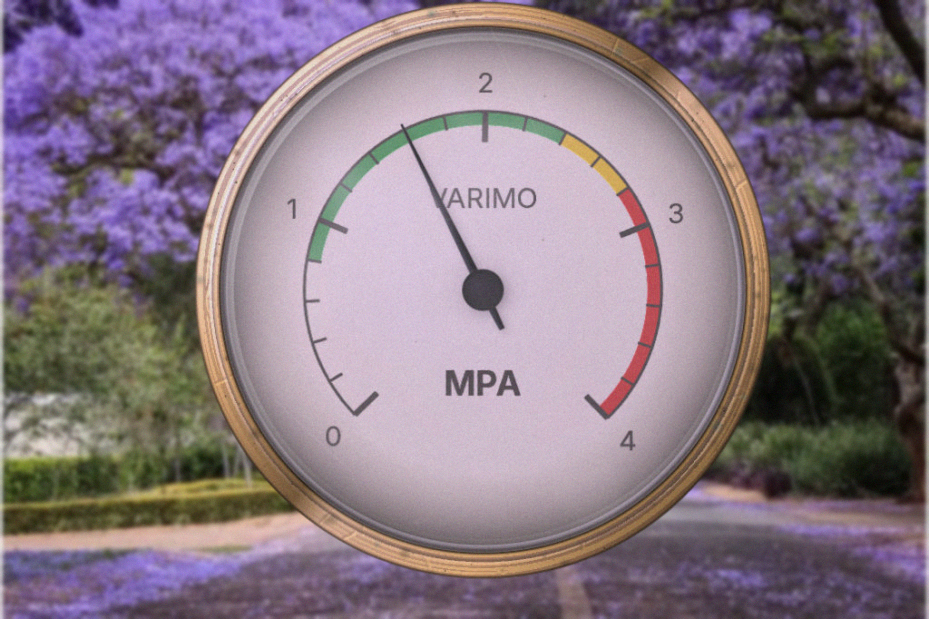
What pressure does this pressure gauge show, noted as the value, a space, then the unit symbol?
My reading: 1.6 MPa
